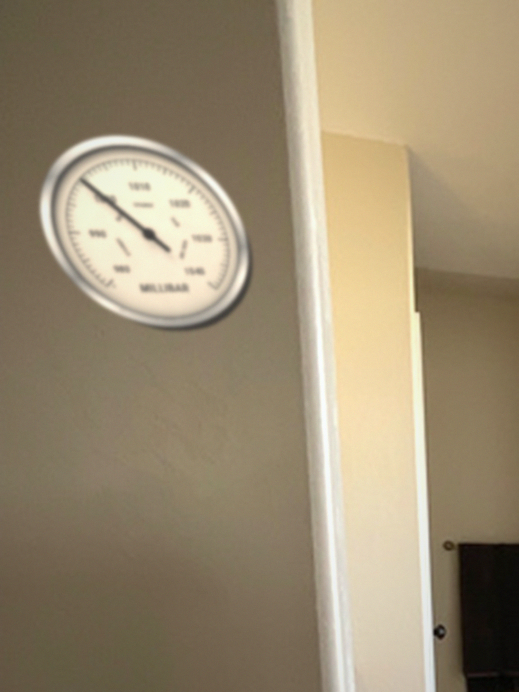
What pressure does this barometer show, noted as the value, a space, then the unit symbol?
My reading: 1000 mbar
